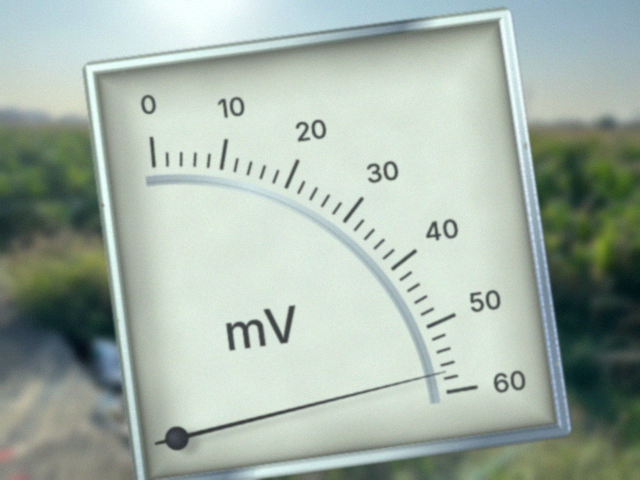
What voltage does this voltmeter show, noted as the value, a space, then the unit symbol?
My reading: 57 mV
